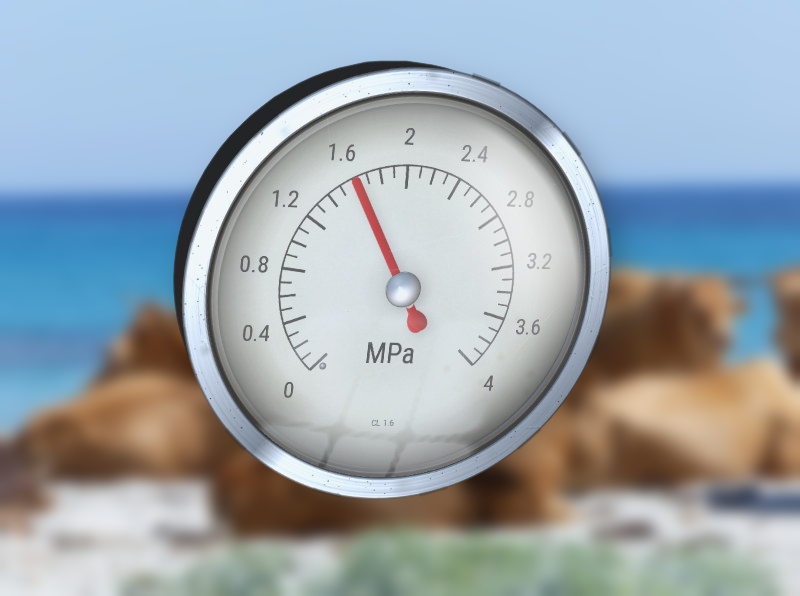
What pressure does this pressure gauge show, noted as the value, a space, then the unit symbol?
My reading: 1.6 MPa
